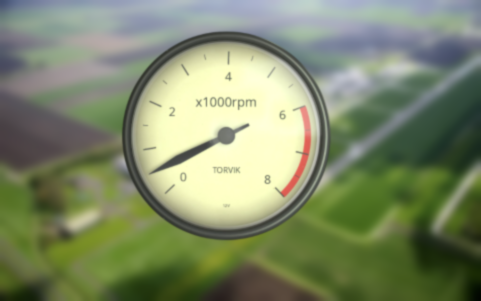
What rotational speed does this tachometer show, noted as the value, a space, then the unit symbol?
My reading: 500 rpm
